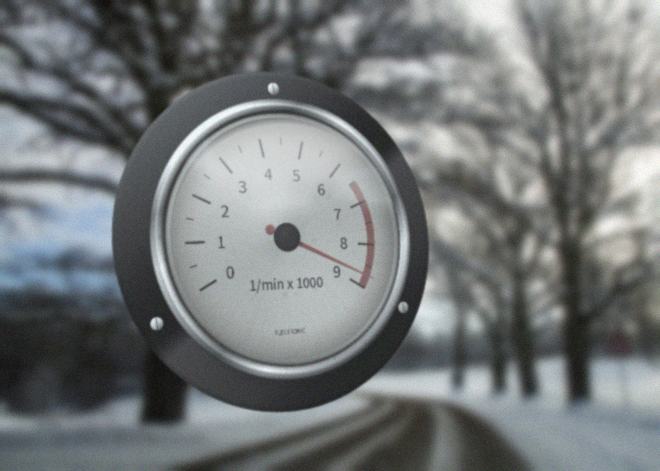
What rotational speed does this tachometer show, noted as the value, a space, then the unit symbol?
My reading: 8750 rpm
